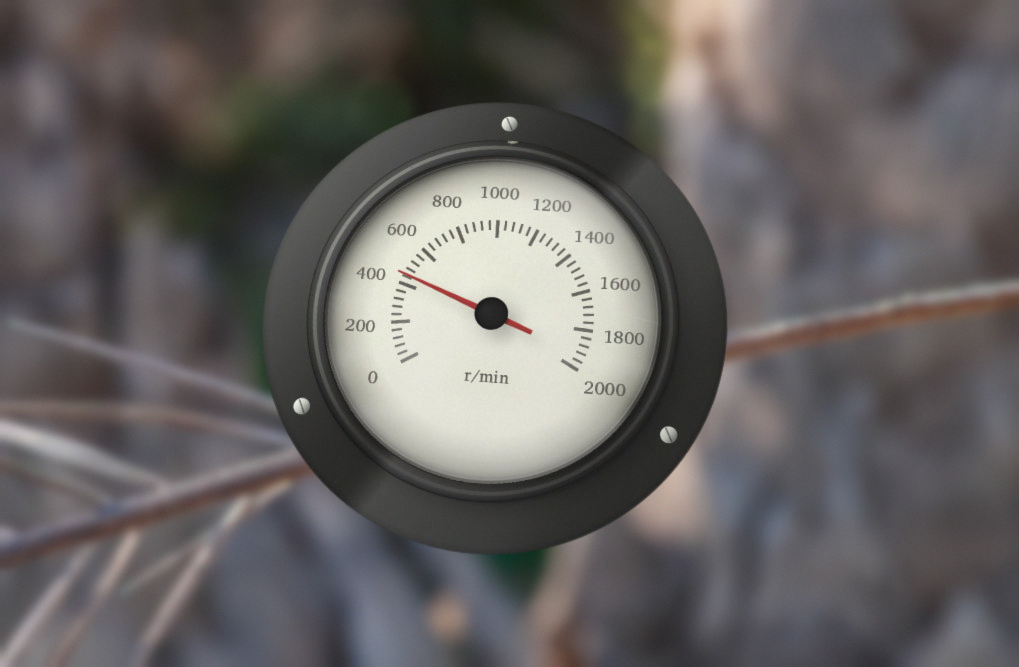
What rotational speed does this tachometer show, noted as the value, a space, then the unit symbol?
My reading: 440 rpm
